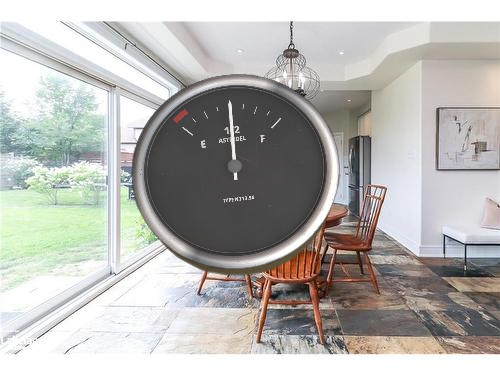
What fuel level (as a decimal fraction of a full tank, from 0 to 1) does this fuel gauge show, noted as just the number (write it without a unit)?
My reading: 0.5
